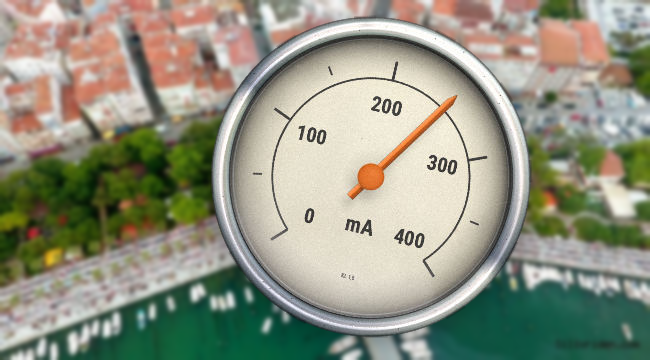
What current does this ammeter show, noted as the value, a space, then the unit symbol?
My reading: 250 mA
